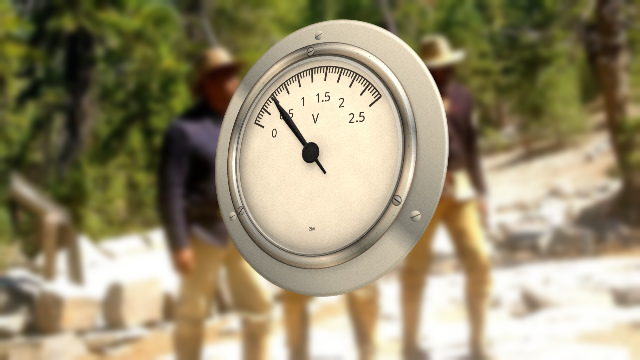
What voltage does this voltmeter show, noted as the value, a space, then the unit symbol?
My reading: 0.5 V
